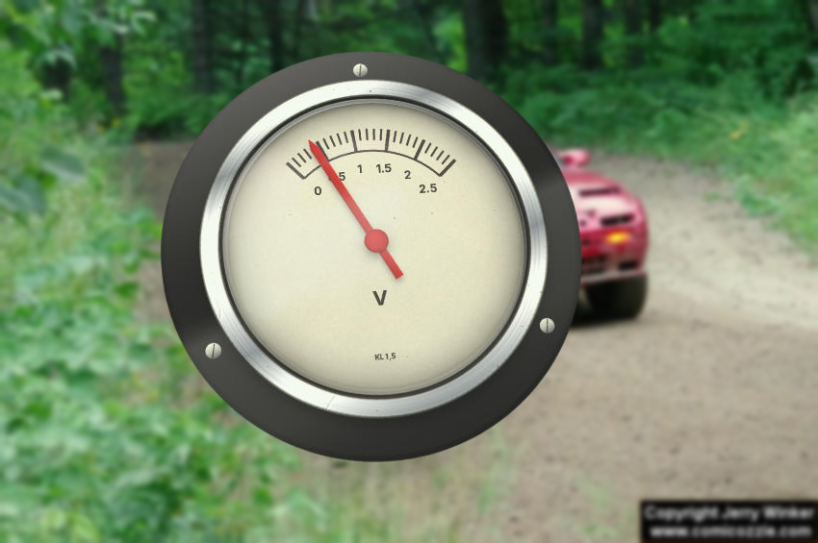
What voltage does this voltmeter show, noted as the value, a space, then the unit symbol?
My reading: 0.4 V
